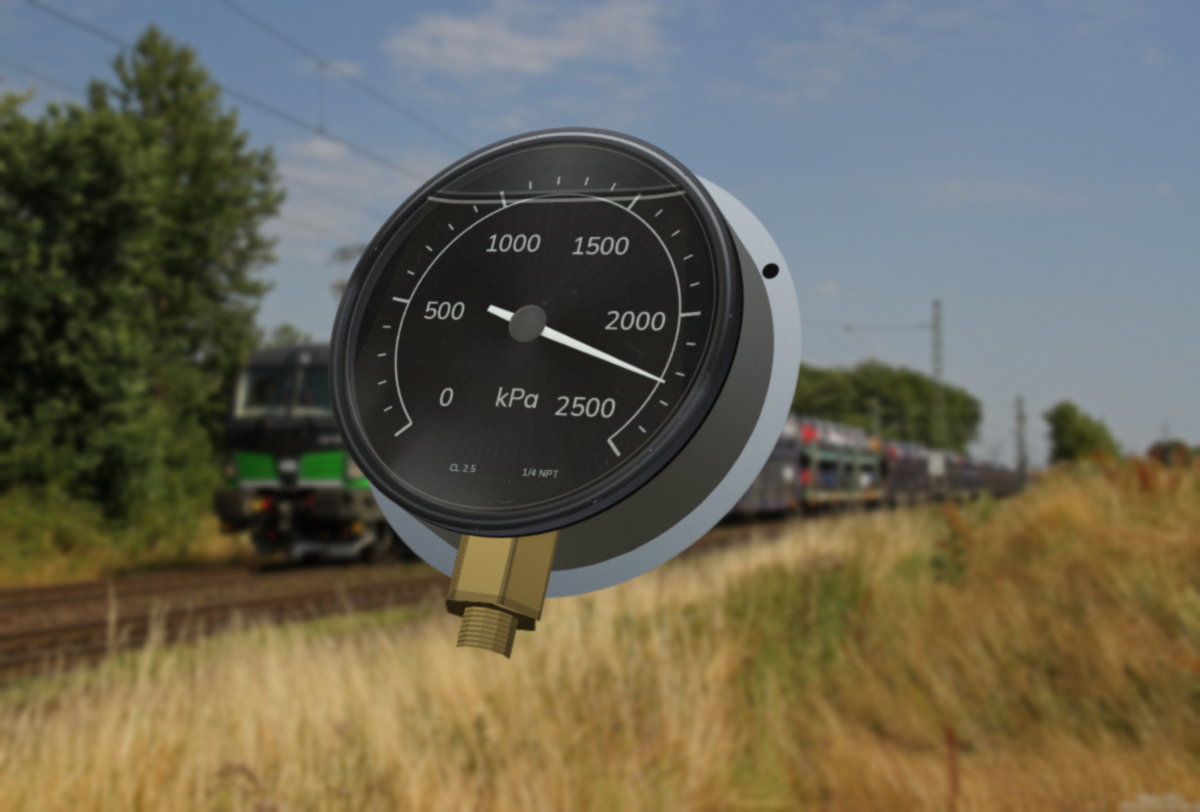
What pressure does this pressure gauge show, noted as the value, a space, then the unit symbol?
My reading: 2250 kPa
